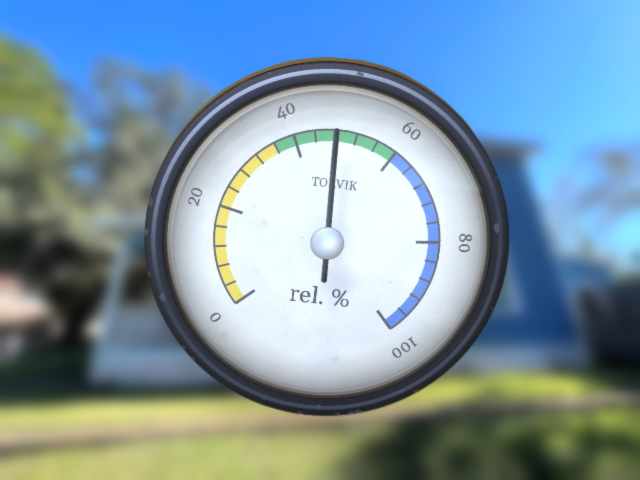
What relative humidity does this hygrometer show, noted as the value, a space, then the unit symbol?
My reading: 48 %
